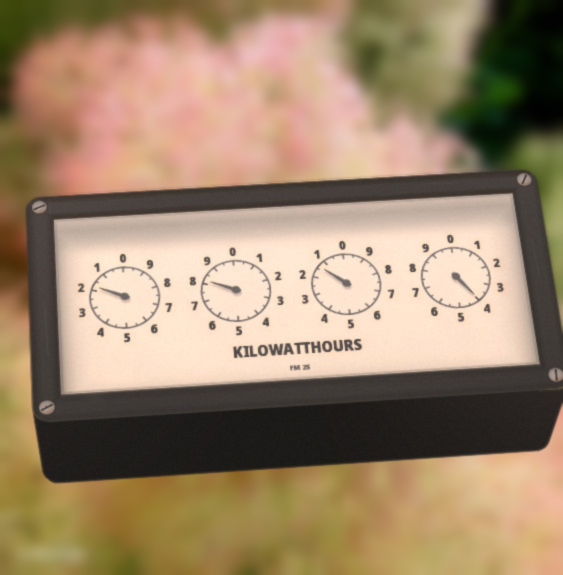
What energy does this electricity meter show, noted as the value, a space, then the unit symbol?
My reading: 1814 kWh
